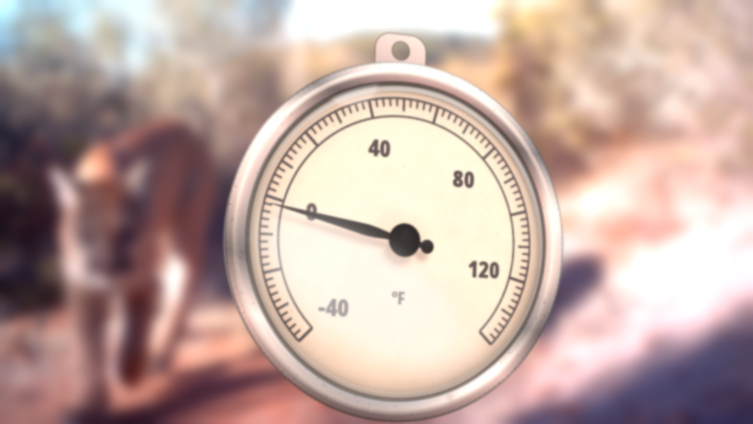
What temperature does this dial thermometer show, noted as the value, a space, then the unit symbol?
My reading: -2 °F
